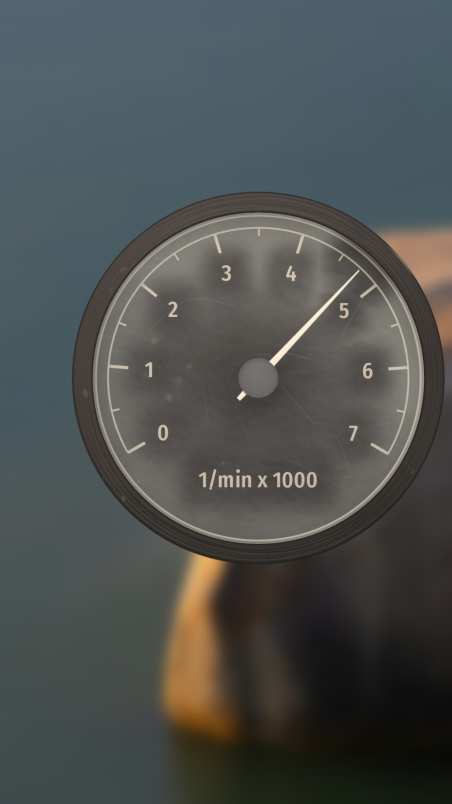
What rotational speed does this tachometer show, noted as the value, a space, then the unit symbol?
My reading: 4750 rpm
